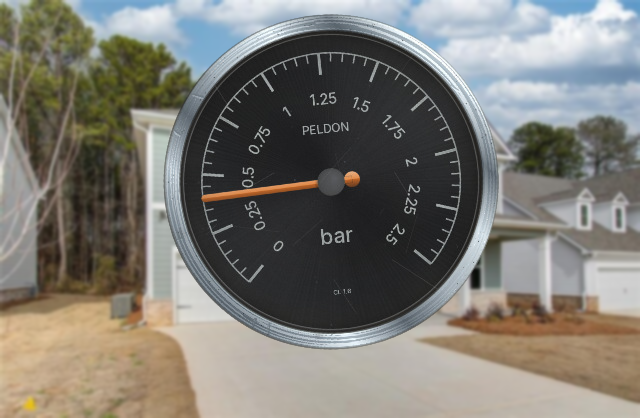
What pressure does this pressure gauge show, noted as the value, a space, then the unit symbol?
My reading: 0.4 bar
